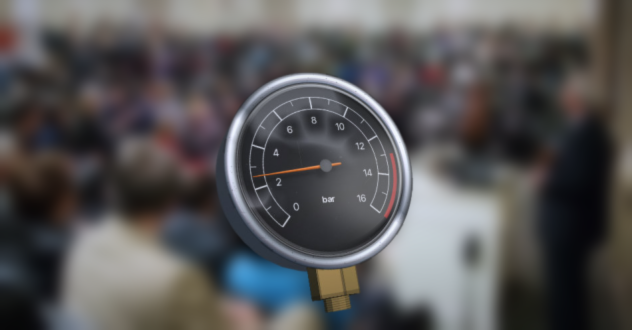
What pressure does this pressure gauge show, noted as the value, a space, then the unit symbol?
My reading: 2.5 bar
